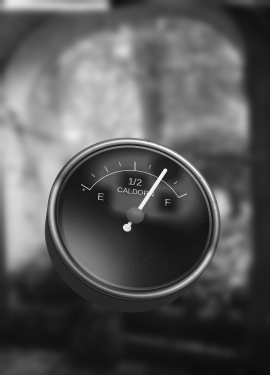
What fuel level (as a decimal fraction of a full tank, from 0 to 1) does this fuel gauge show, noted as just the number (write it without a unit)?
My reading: 0.75
